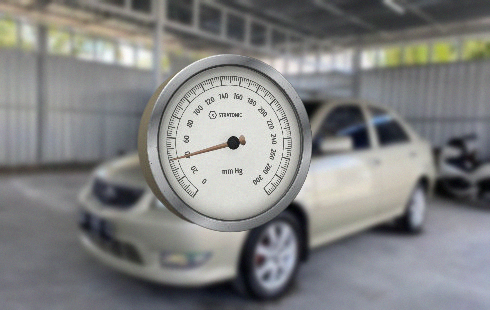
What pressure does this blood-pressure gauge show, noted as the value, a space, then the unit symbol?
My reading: 40 mmHg
